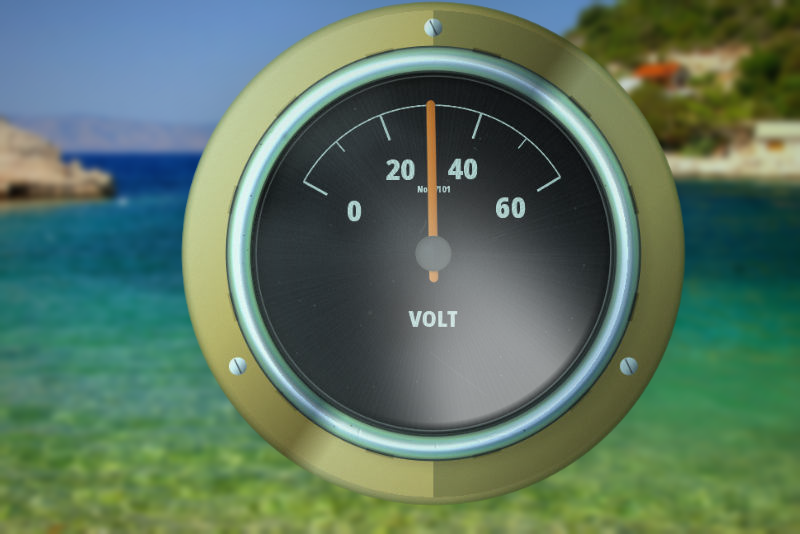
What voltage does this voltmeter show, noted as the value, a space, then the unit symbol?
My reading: 30 V
